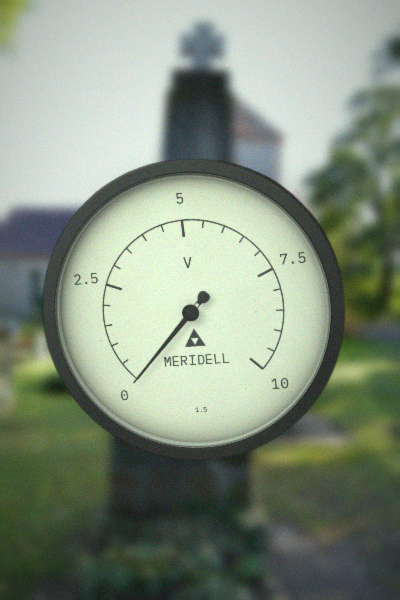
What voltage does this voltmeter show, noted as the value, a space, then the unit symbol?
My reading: 0 V
